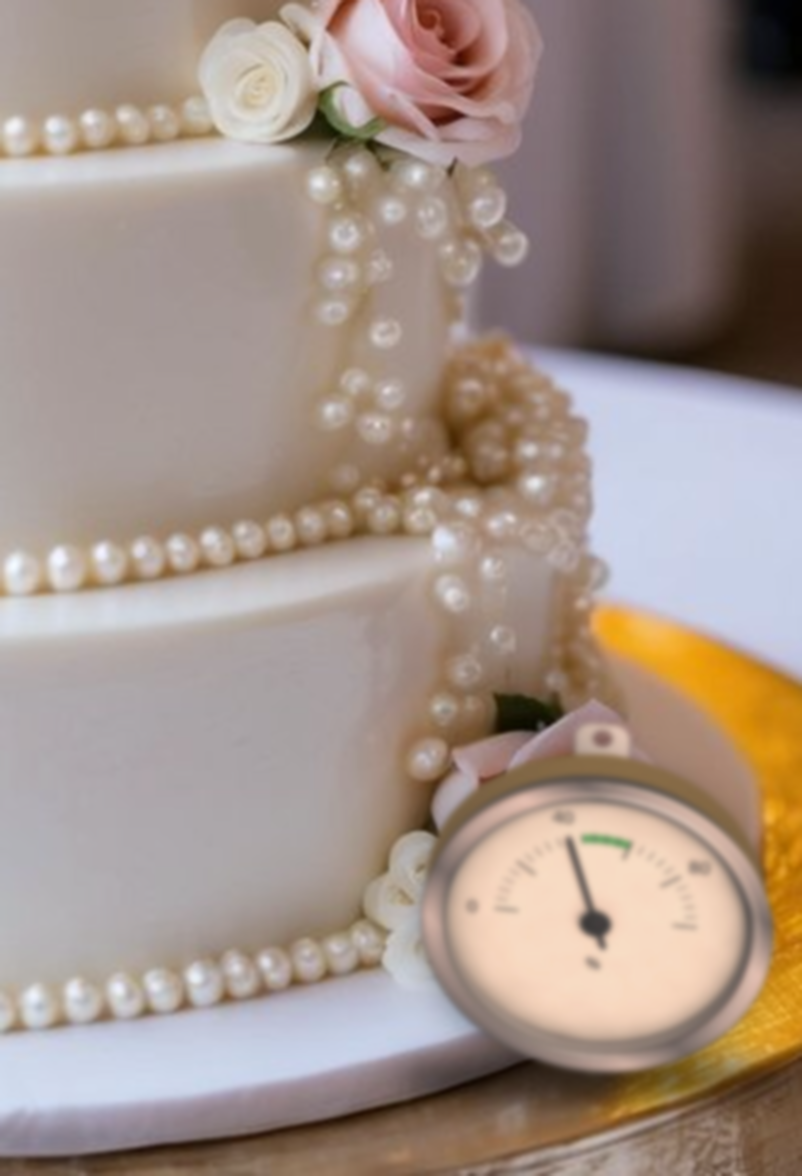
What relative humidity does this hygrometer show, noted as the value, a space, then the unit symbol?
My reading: 40 %
